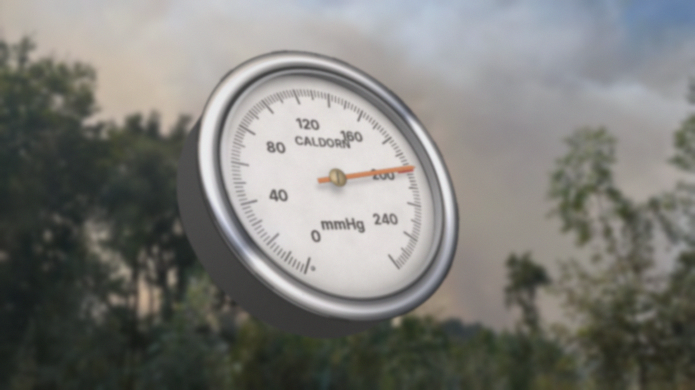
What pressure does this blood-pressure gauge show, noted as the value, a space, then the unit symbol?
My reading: 200 mmHg
